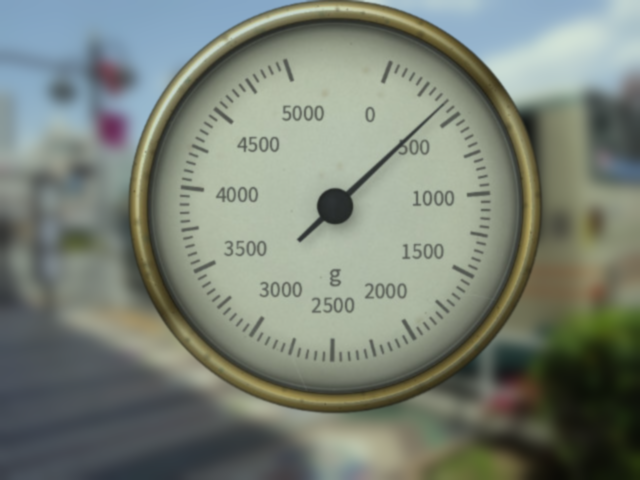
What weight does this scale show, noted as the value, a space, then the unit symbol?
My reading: 400 g
